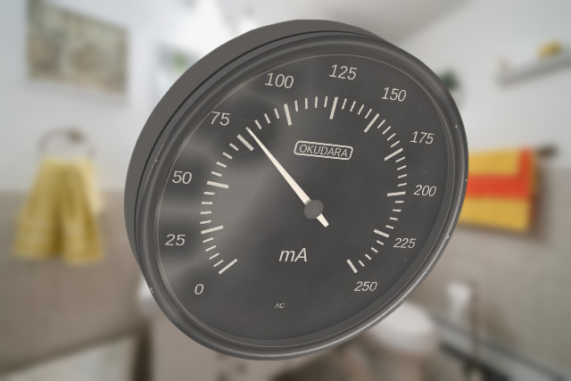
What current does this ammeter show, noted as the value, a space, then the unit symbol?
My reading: 80 mA
